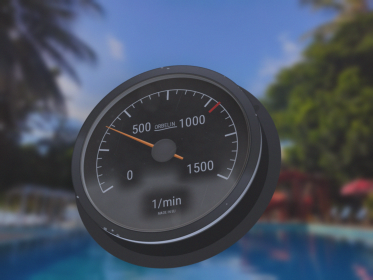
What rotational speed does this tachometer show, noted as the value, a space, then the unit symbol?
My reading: 375 rpm
